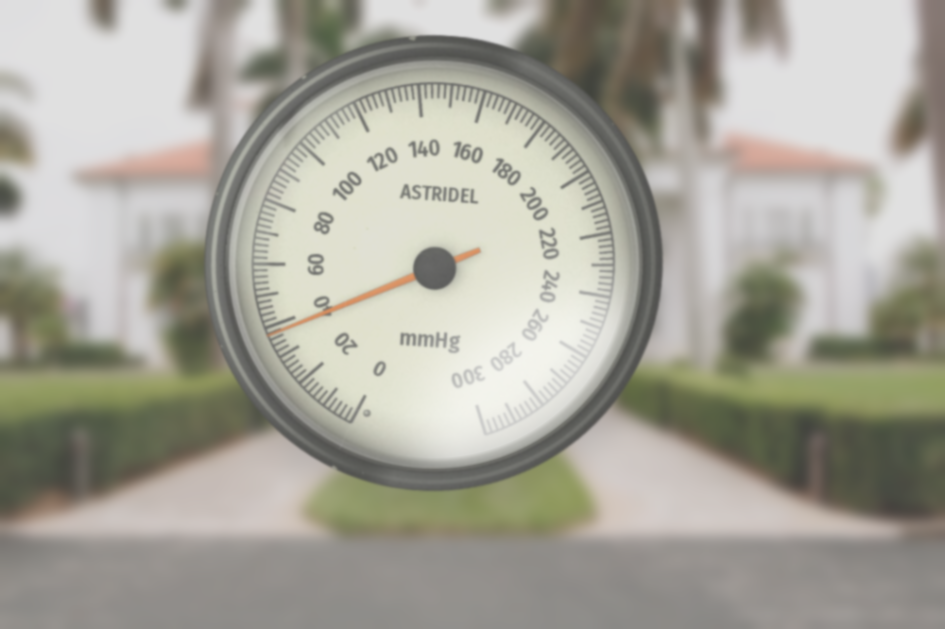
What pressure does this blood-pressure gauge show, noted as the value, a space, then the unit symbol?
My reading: 38 mmHg
